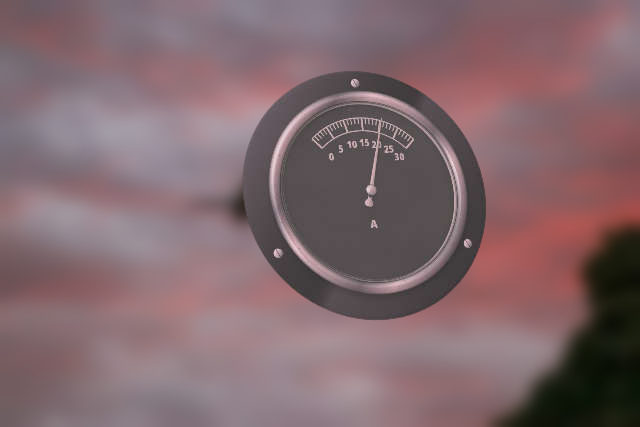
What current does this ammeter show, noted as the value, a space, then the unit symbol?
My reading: 20 A
